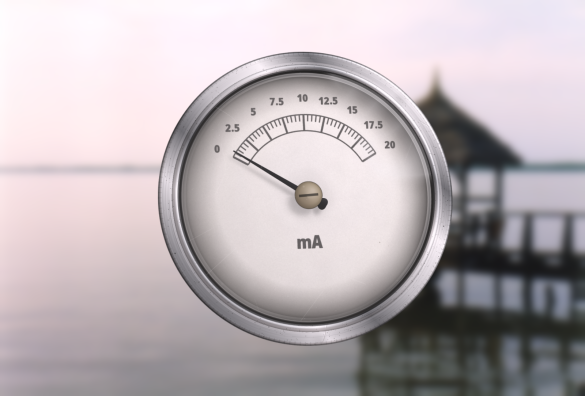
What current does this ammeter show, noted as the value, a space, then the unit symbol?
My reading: 0.5 mA
